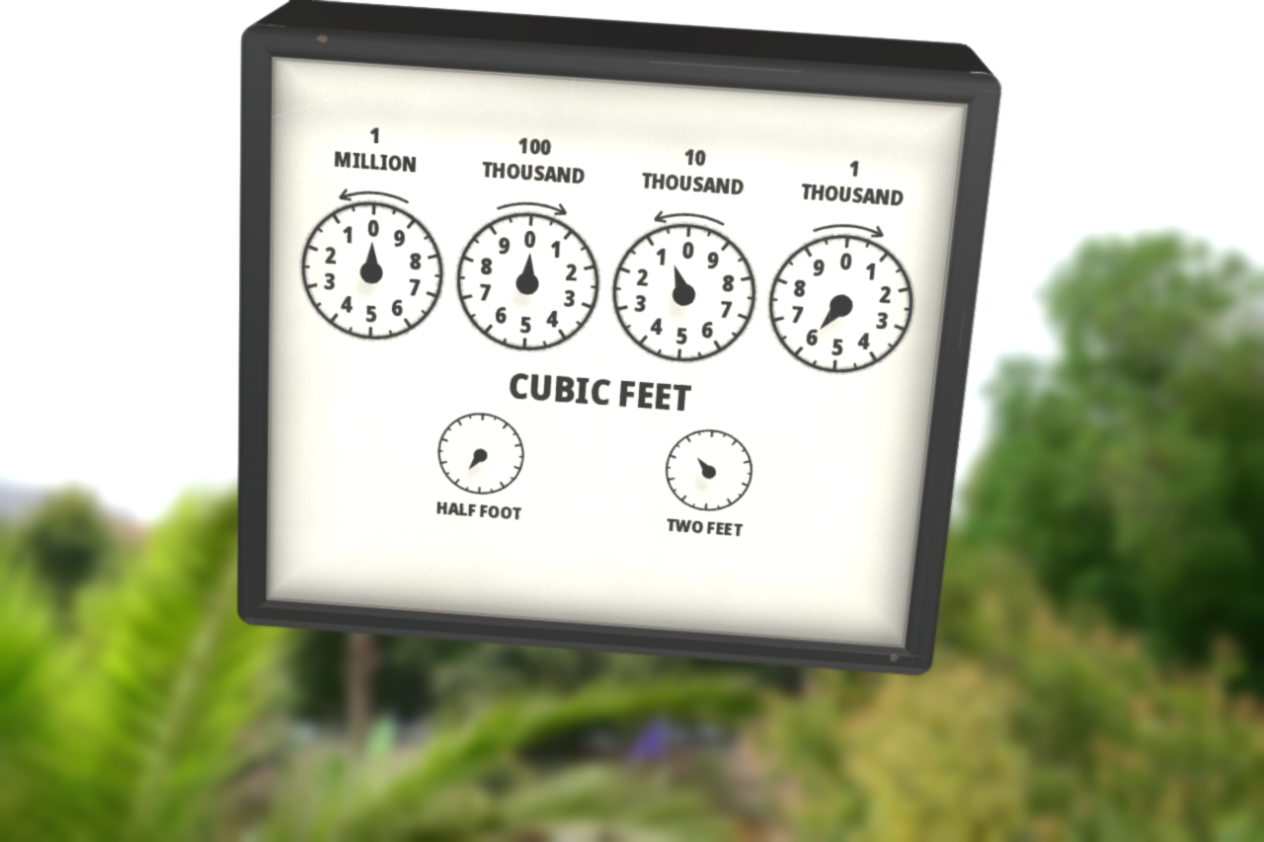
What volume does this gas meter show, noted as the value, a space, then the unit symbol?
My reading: 600 ft³
